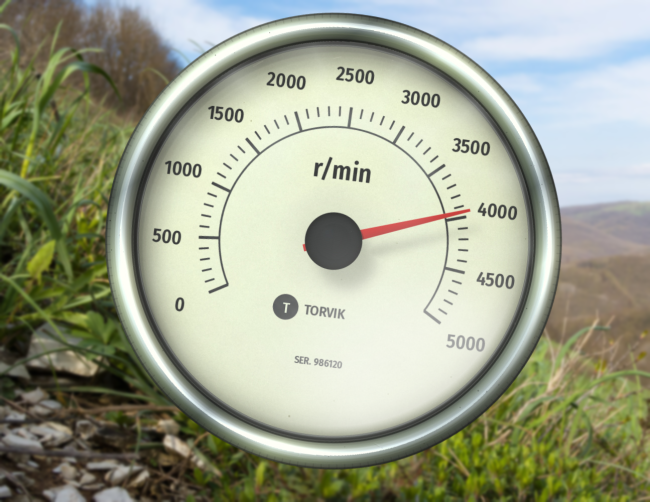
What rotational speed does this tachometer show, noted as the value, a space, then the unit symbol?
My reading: 3950 rpm
